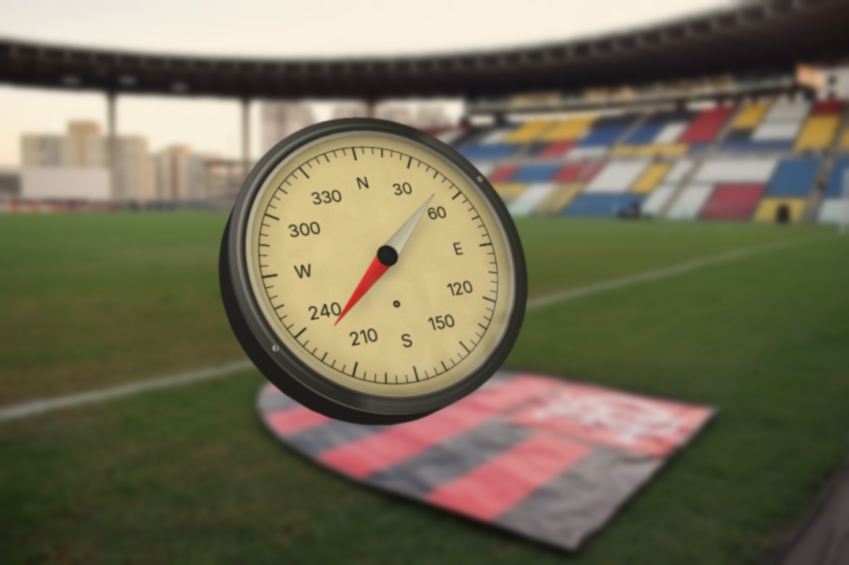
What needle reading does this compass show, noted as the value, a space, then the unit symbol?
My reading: 230 °
